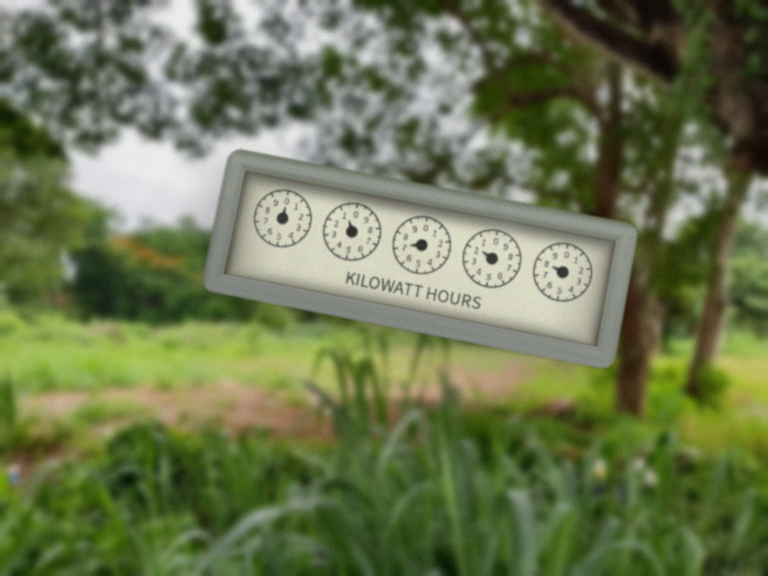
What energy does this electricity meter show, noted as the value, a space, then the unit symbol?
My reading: 718 kWh
